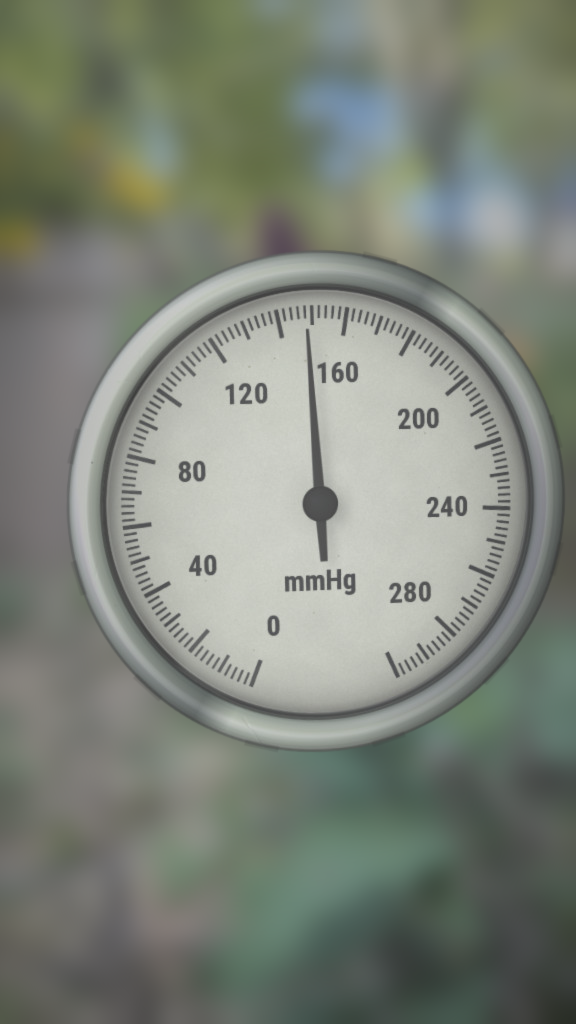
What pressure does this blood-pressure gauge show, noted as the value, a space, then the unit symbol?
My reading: 148 mmHg
